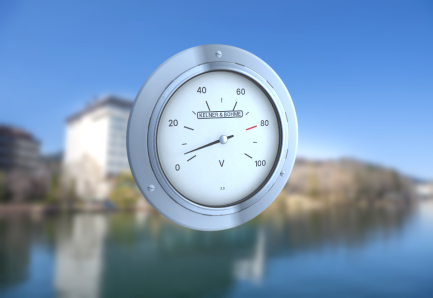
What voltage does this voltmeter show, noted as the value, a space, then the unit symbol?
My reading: 5 V
